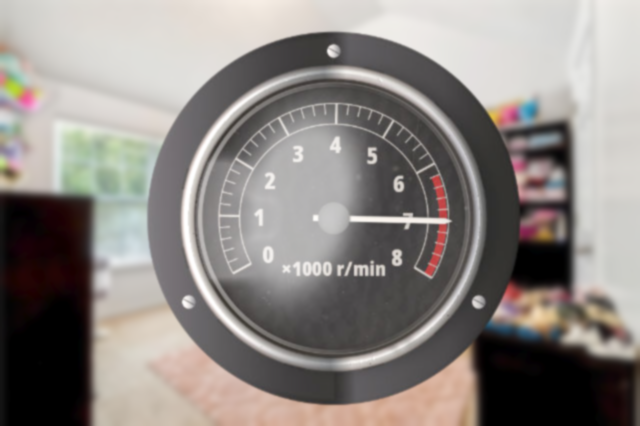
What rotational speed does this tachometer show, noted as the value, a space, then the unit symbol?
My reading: 7000 rpm
